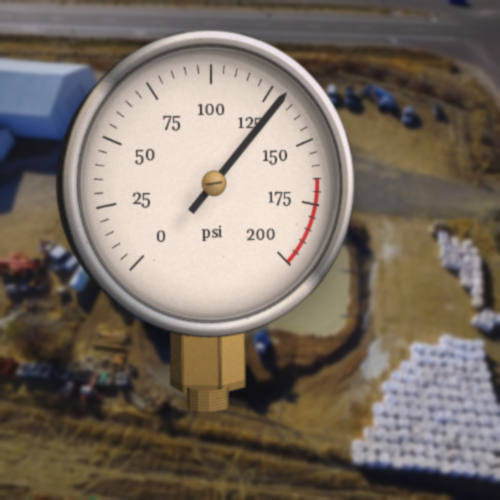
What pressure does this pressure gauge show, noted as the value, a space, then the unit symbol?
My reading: 130 psi
